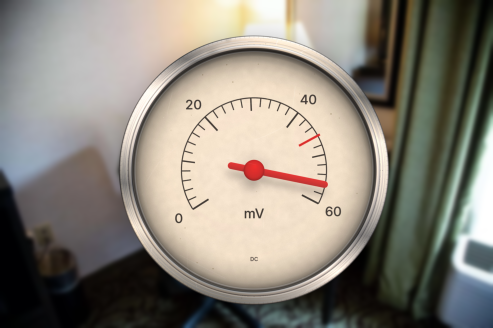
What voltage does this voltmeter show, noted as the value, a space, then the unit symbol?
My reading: 56 mV
